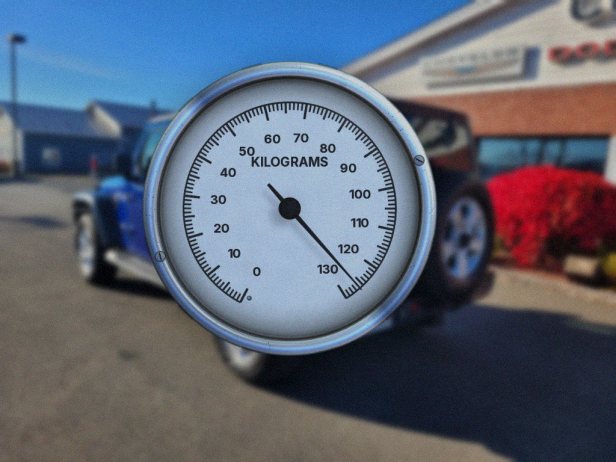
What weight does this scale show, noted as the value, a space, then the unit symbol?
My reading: 126 kg
